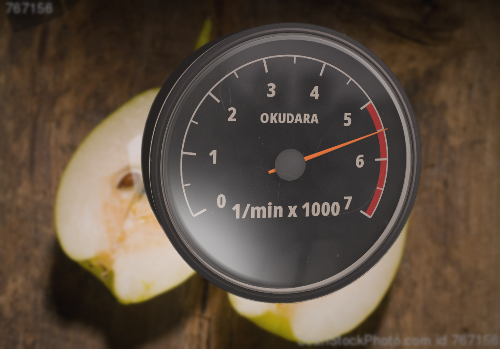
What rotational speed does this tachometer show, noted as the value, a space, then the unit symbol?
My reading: 5500 rpm
